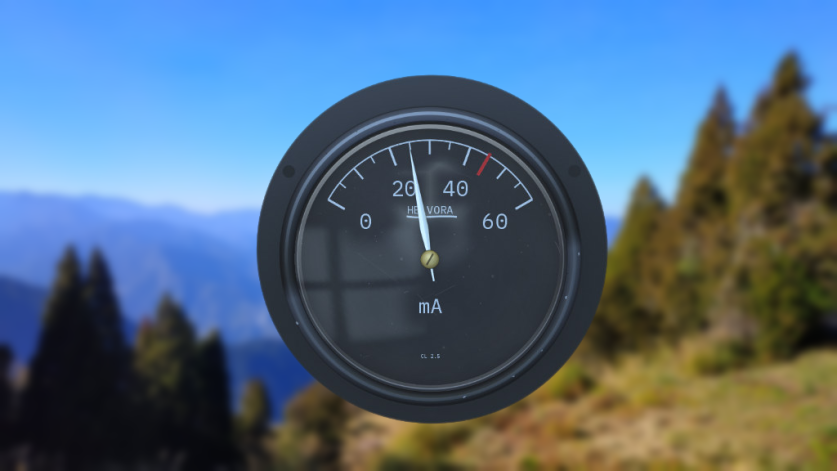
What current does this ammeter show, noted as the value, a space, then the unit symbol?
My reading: 25 mA
